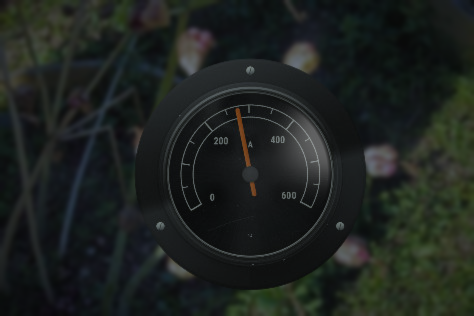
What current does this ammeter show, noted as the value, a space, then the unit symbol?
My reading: 275 A
